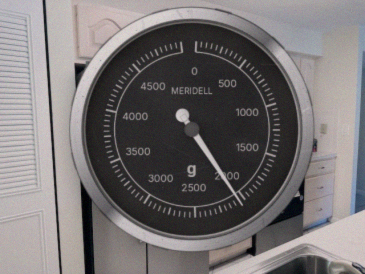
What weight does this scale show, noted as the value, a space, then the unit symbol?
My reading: 2050 g
